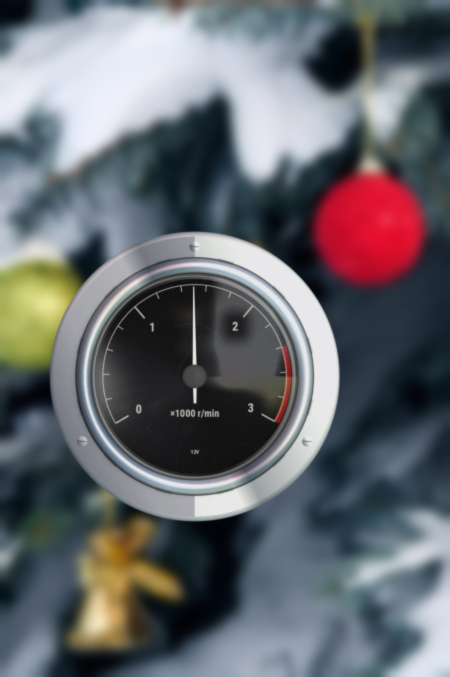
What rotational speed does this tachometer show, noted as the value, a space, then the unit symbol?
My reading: 1500 rpm
